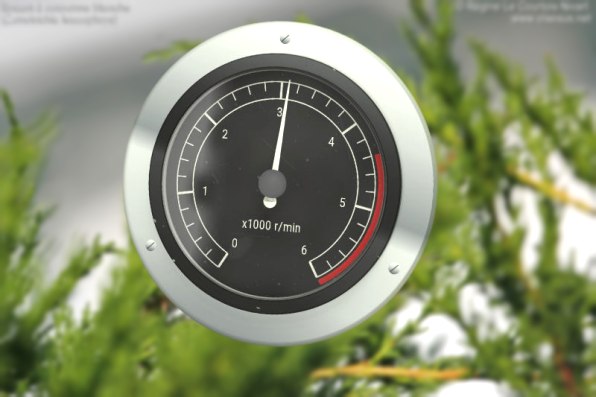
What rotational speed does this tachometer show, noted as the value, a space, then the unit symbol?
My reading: 3100 rpm
